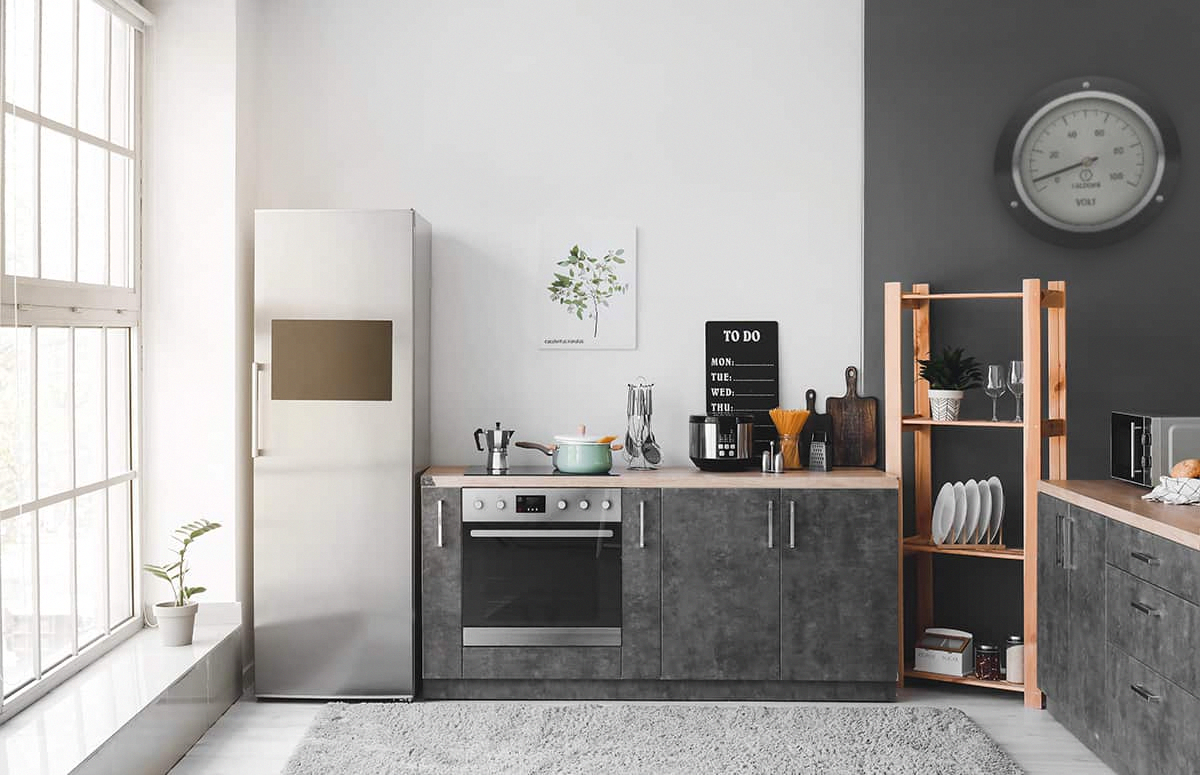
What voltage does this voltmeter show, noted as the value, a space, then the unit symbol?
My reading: 5 V
